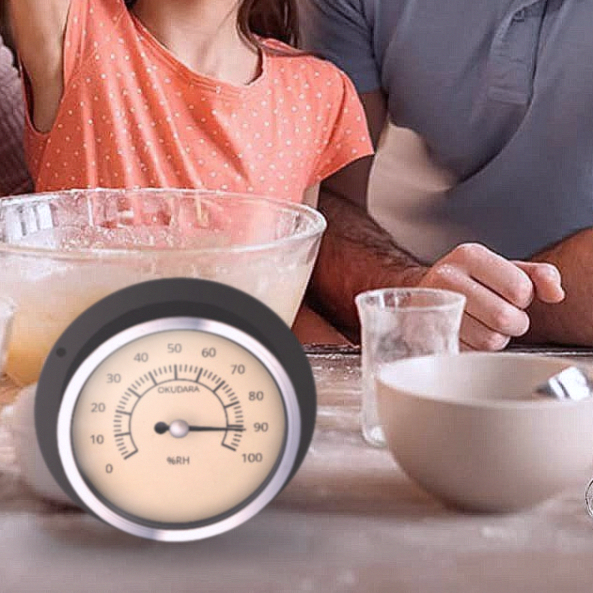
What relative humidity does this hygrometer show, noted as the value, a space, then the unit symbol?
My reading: 90 %
